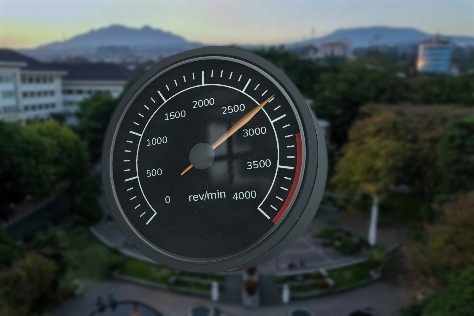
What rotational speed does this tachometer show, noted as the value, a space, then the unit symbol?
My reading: 2800 rpm
